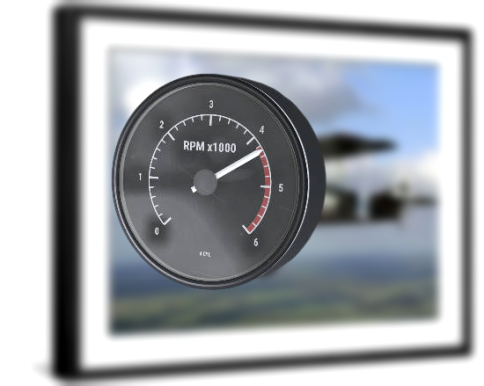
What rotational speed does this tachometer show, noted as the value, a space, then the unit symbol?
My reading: 4300 rpm
